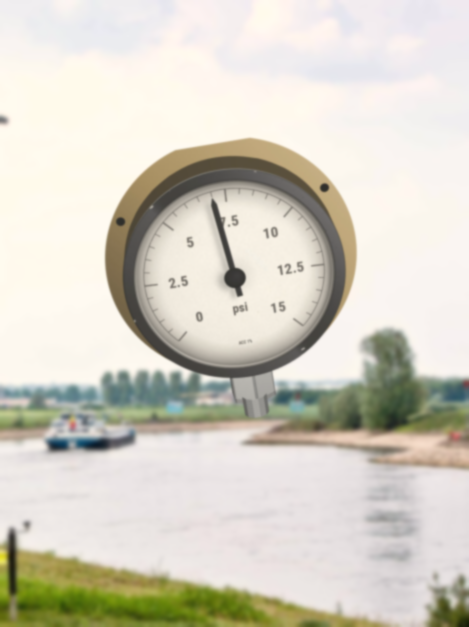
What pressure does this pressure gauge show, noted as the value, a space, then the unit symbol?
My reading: 7 psi
